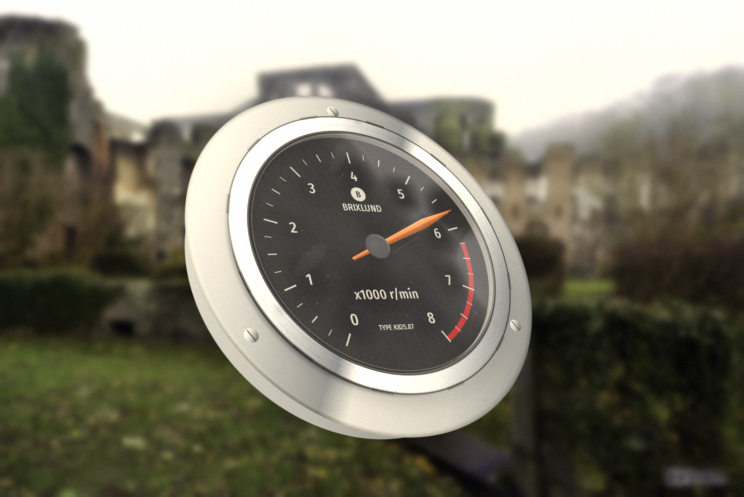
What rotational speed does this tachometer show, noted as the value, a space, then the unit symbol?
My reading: 5750 rpm
